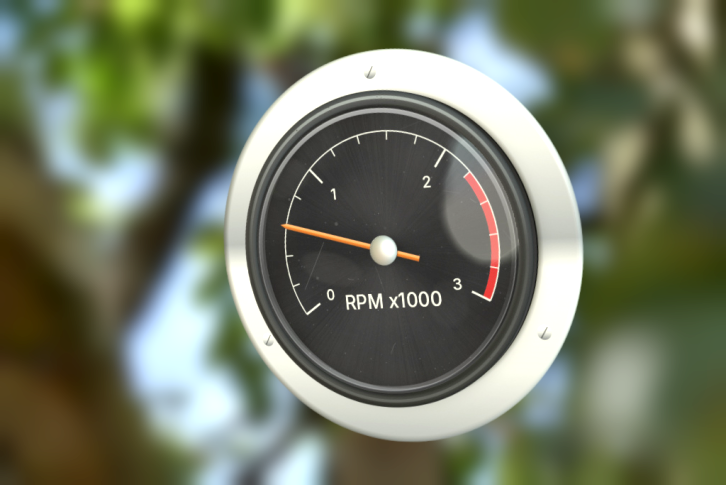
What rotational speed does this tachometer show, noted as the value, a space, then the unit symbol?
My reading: 600 rpm
